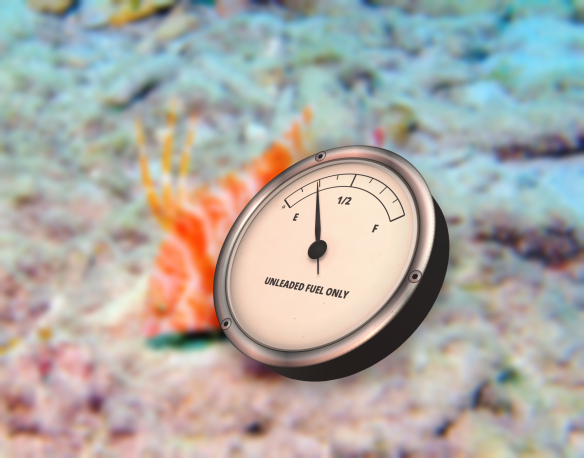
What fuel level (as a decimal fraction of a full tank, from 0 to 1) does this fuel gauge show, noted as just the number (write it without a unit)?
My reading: 0.25
